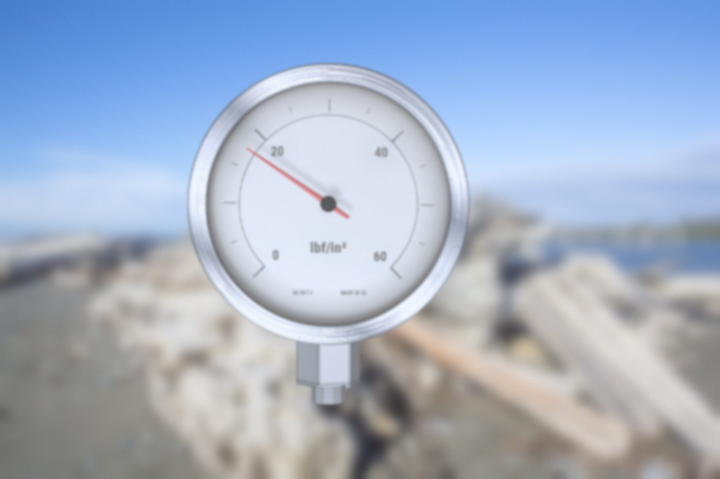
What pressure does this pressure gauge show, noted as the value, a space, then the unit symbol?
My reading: 17.5 psi
